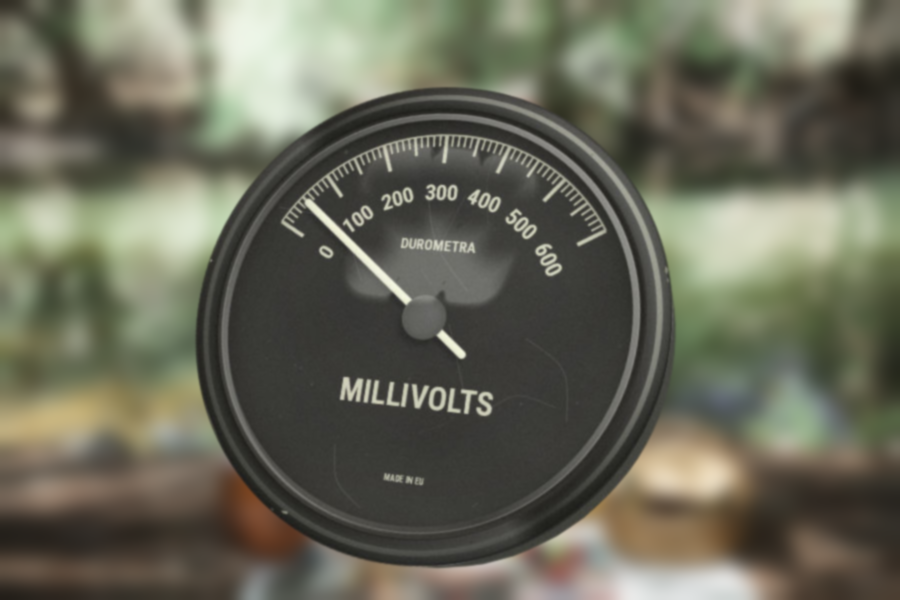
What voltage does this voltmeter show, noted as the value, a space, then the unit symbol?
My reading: 50 mV
